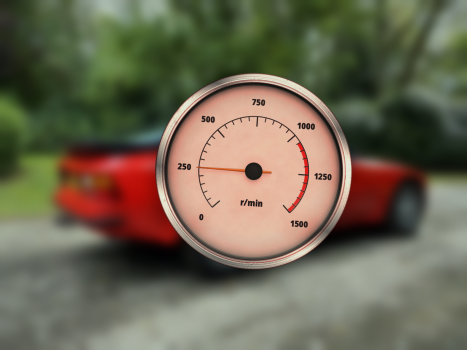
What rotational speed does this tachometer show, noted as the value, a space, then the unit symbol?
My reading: 250 rpm
